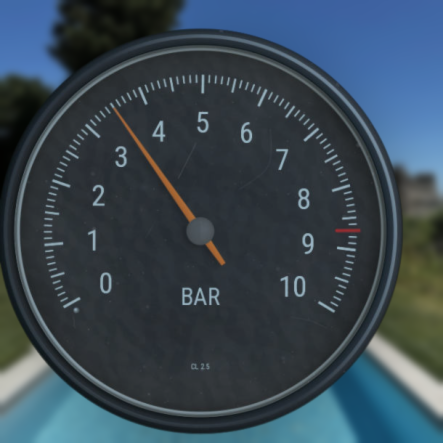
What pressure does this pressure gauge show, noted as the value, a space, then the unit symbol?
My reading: 3.5 bar
